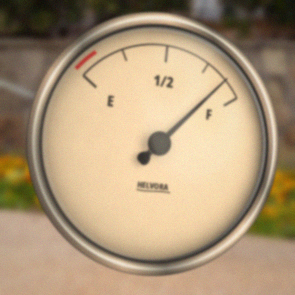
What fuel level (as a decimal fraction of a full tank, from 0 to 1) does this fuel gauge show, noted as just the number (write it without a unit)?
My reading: 0.875
